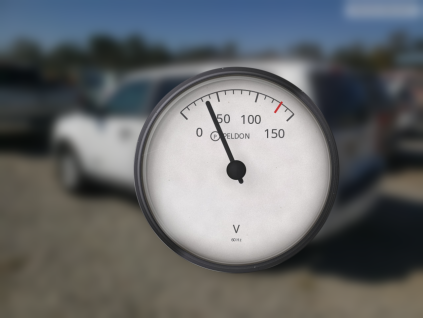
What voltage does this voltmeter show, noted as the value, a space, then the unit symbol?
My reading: 35 V
